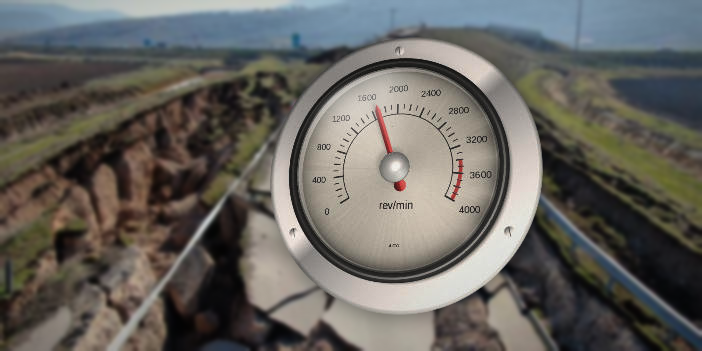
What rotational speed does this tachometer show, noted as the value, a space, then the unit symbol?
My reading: 1700 rpm
